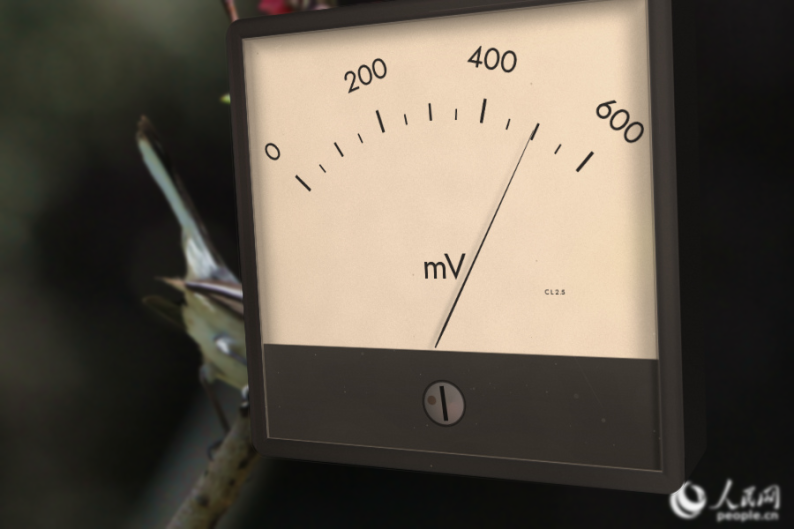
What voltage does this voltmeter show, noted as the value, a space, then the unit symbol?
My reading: 500 mV
